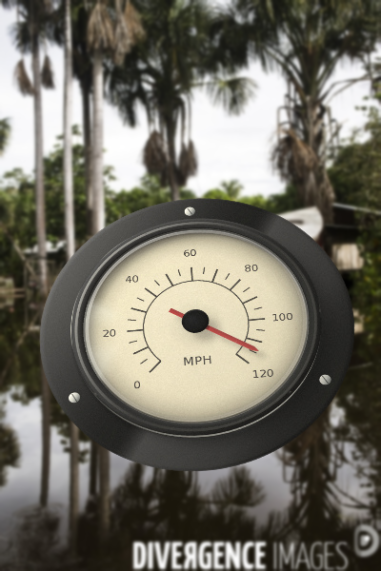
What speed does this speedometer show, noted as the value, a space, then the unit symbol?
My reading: 115 mph
